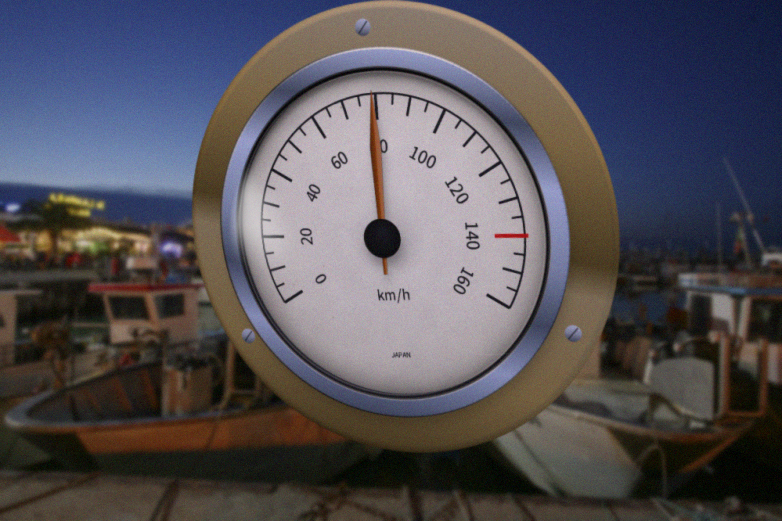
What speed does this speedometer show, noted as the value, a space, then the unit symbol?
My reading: 80 km/h
